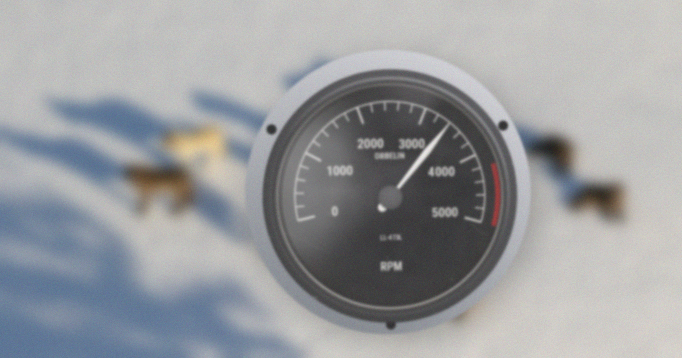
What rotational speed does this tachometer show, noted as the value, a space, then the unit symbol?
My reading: 3400 rpm
